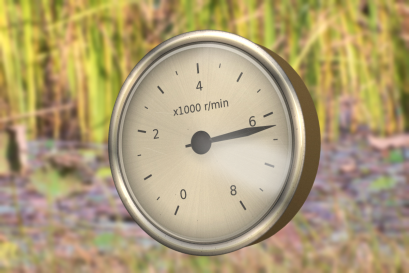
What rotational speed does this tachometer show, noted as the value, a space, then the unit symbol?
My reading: 6250 rpm
